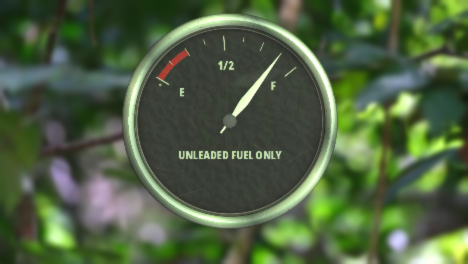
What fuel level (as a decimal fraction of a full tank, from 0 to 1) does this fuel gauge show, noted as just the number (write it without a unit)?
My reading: 0.875
